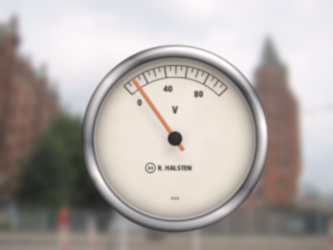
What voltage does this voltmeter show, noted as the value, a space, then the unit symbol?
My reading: 10 V
